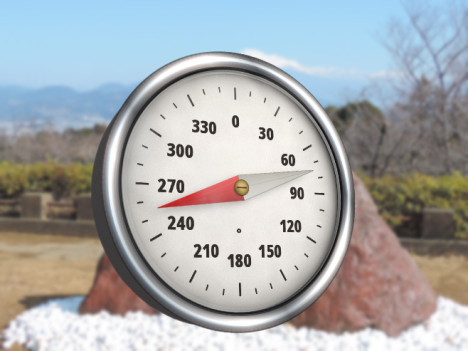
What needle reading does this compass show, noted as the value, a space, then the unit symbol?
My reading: 255 °
